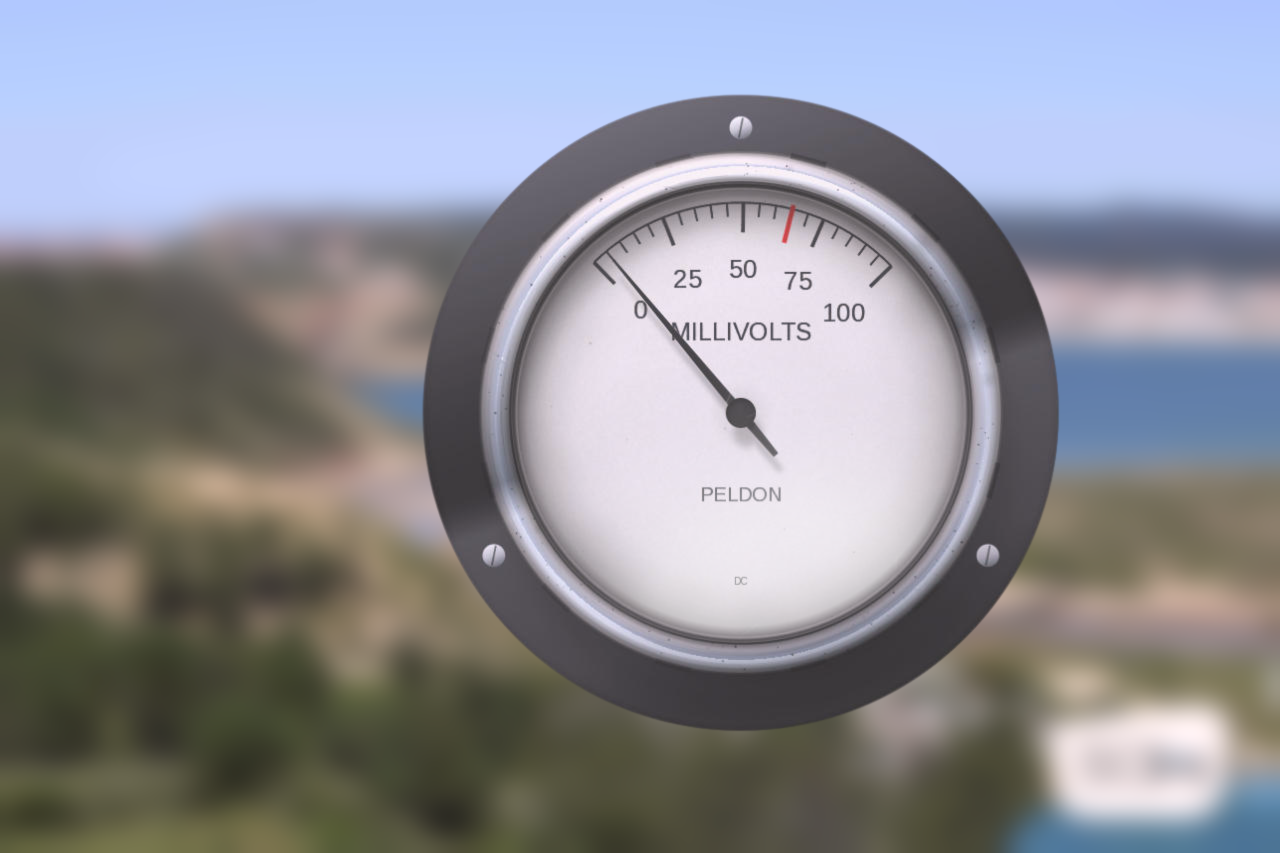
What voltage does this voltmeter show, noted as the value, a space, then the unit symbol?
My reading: 5 mV
